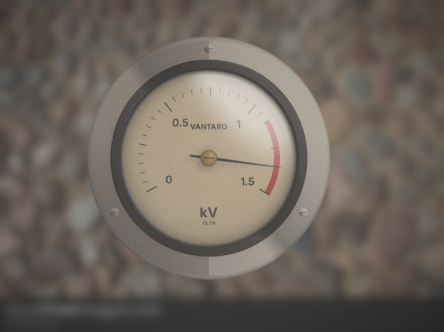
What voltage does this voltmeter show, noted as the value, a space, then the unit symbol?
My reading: 1.35 kV
